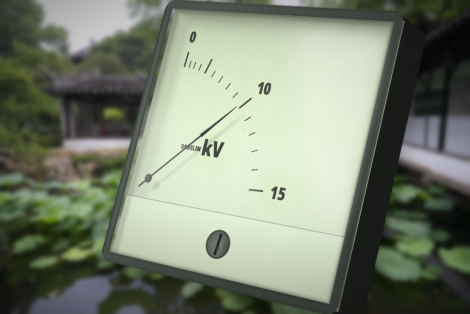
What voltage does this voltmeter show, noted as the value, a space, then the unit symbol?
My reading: 10 kV
